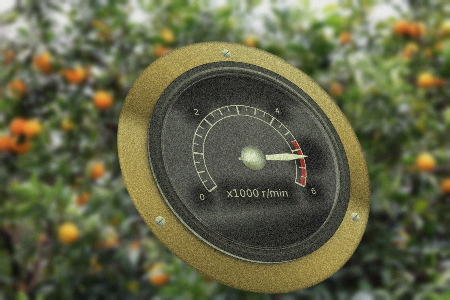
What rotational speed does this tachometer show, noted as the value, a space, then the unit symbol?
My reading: 5250 rpm
